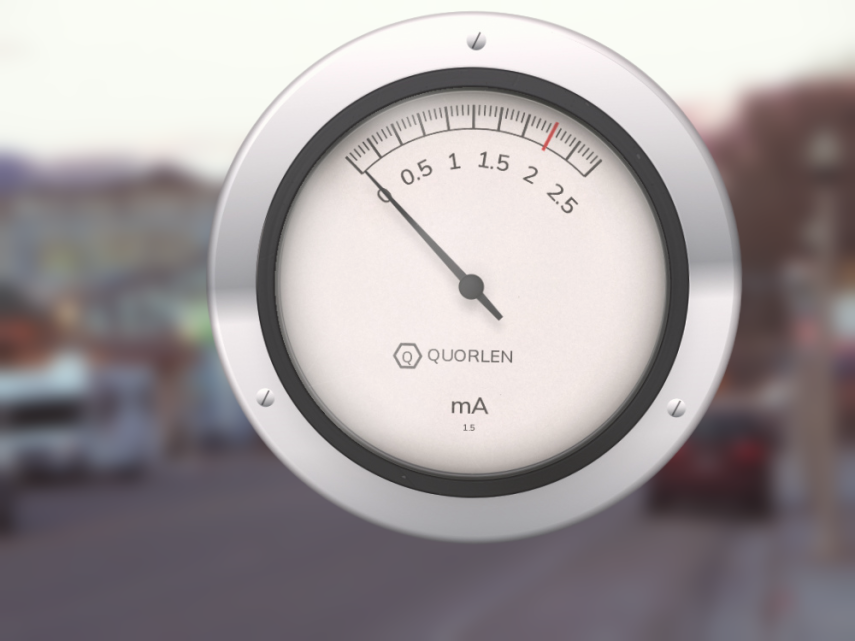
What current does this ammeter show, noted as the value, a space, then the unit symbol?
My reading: 0.05 mA
